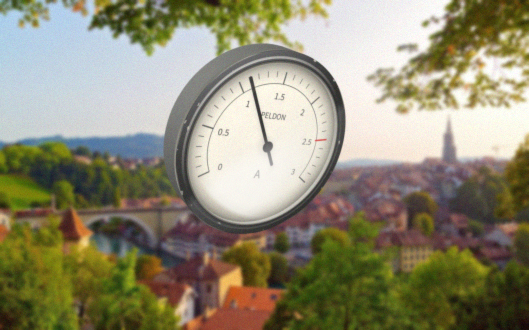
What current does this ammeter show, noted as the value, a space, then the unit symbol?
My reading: 1.1 A
